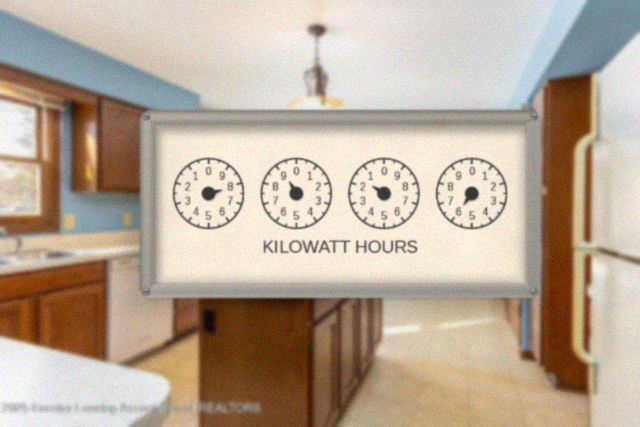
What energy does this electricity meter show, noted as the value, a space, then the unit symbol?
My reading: 7916 kWh
